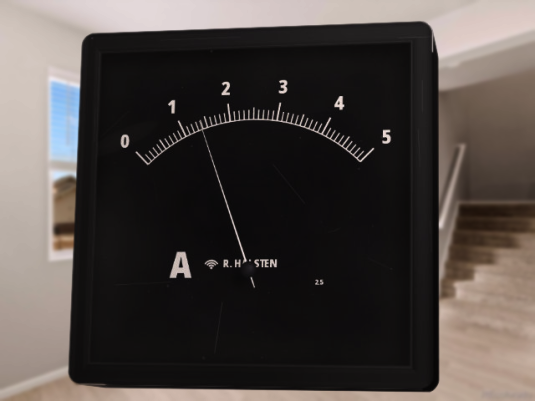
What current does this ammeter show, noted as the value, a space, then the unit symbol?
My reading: 1.4 A
